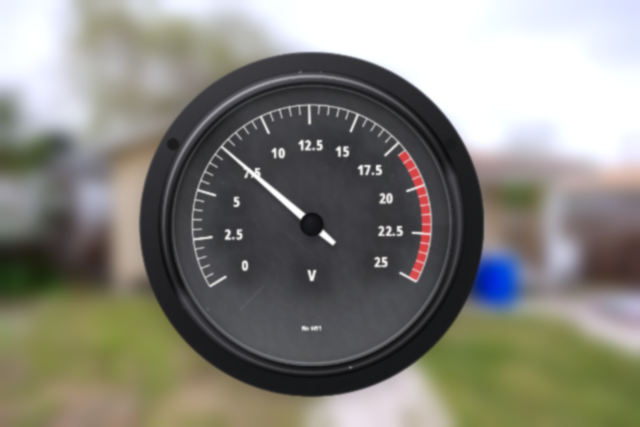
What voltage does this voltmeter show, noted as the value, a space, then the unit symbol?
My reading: 7.5 V
